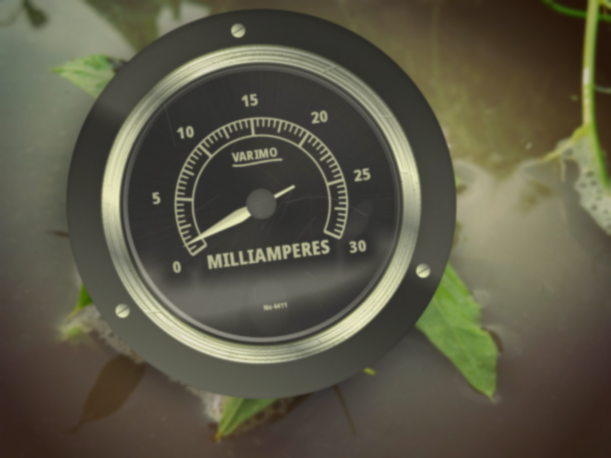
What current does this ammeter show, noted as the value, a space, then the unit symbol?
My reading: 1 mA
